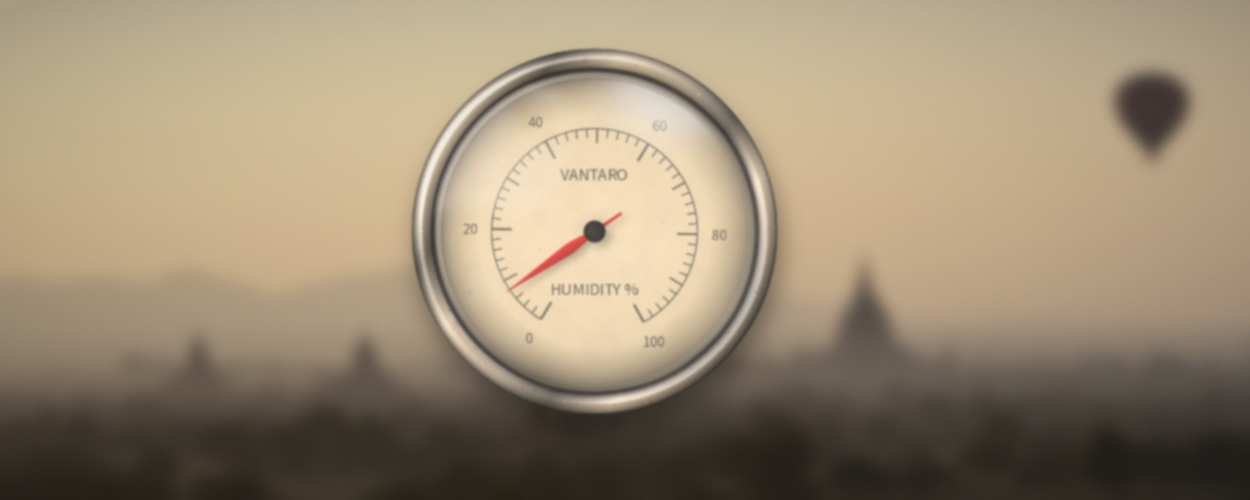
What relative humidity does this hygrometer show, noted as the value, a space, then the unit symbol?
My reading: 8 %
